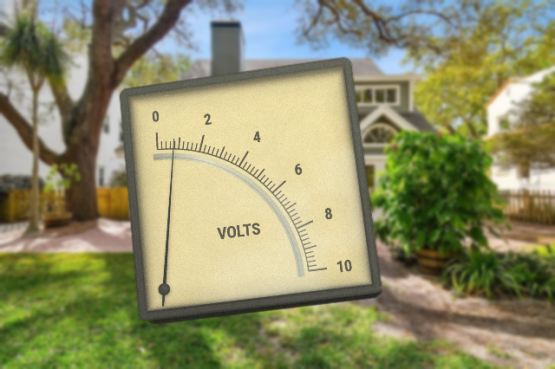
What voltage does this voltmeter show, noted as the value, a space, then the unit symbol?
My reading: 0.8 V
